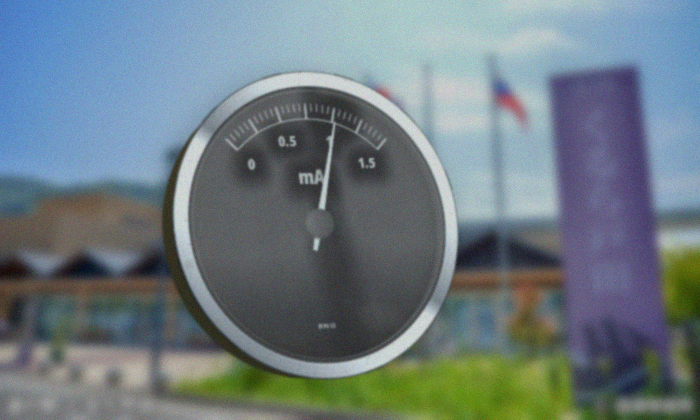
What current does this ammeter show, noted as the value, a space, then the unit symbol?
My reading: 1 mA
